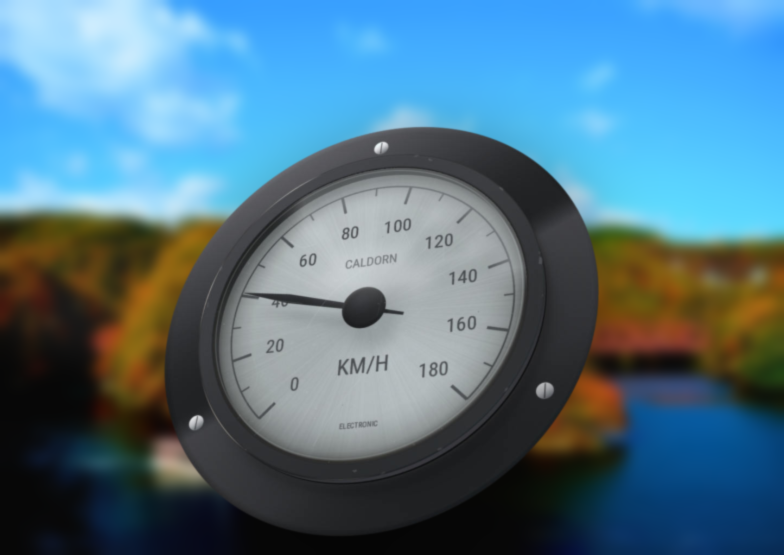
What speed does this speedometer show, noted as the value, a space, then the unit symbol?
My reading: 40 km/h
